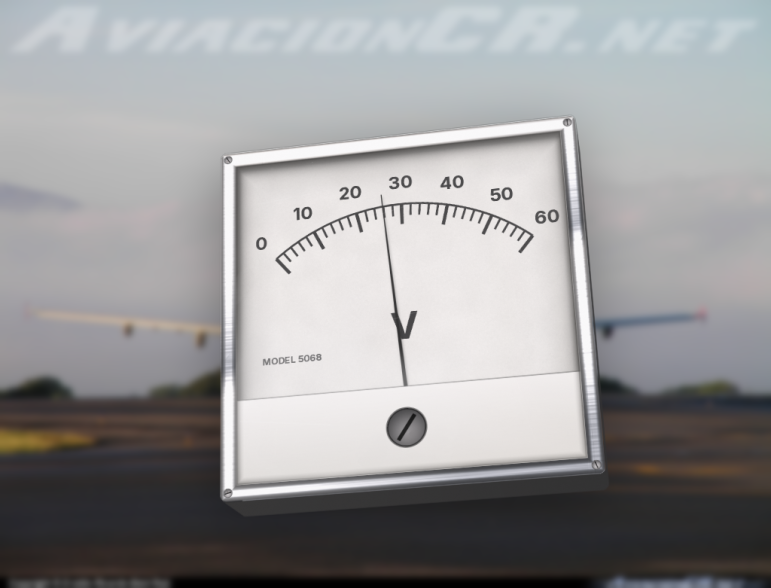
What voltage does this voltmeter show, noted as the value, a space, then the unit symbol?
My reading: 26 V
